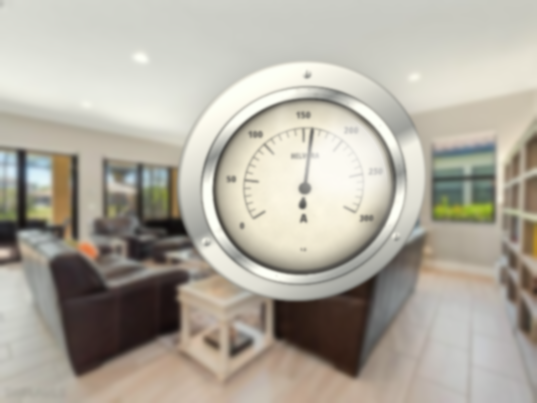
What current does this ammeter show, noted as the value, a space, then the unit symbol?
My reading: 160 A
